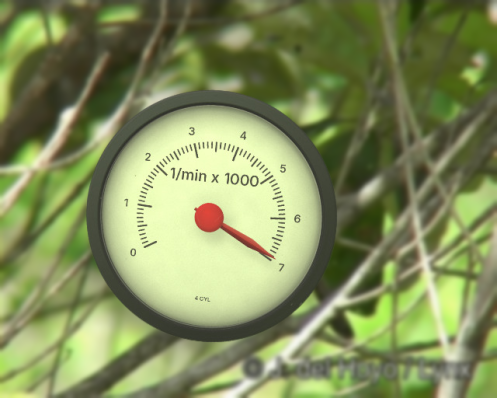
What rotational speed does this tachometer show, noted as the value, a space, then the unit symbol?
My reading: 6900 rpm
